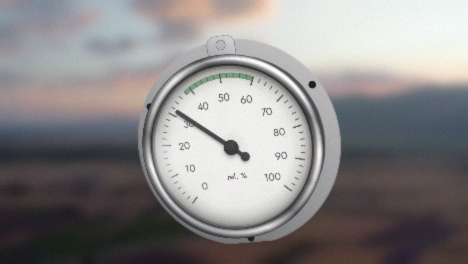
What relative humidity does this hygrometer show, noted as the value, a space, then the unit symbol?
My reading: 32 %
